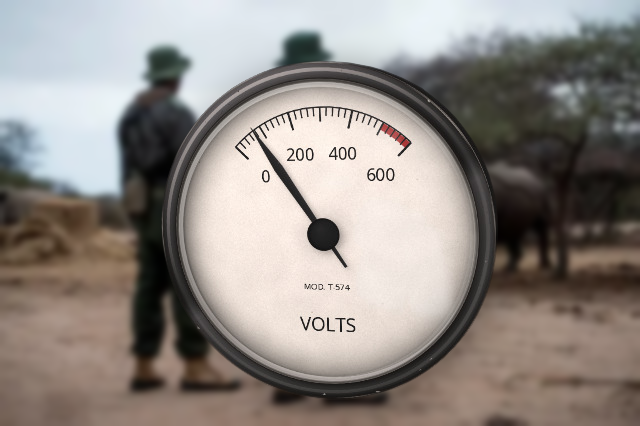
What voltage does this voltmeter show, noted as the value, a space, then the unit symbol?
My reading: 80 V
